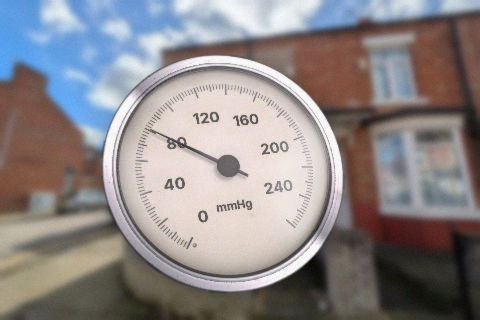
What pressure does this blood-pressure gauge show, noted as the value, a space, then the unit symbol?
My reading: 80 mmHg
